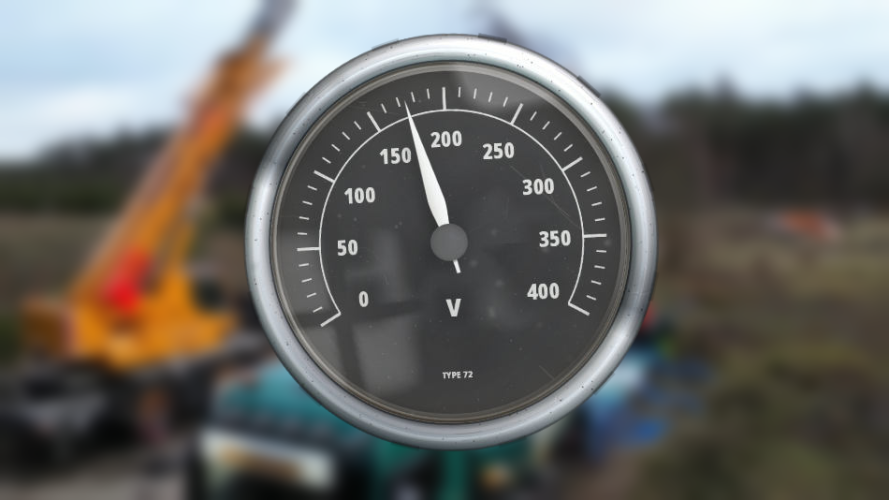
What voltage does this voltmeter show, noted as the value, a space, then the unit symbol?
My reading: 175 V
